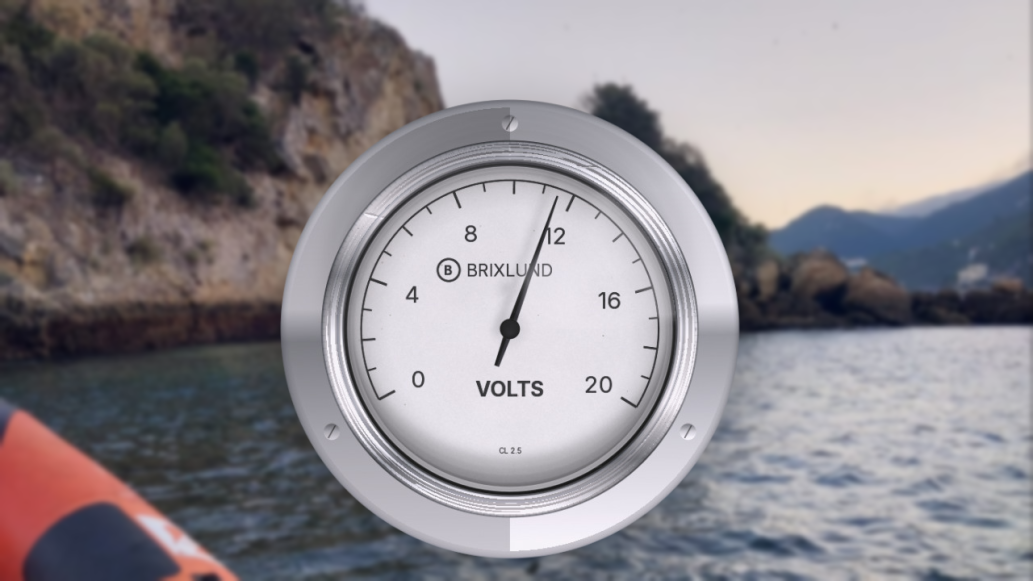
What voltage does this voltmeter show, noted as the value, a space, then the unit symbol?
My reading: 11.5 V
